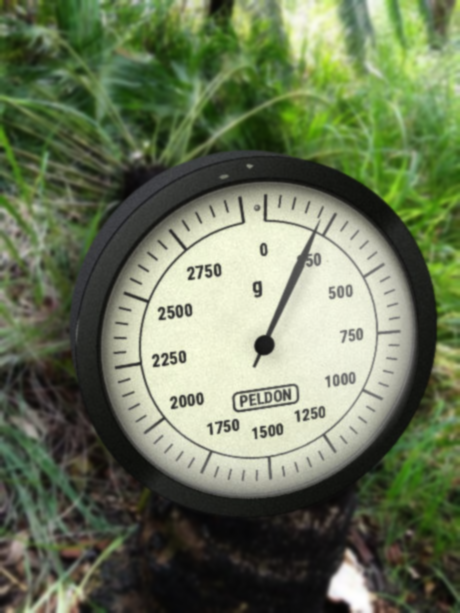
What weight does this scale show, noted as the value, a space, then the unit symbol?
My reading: 200 g
